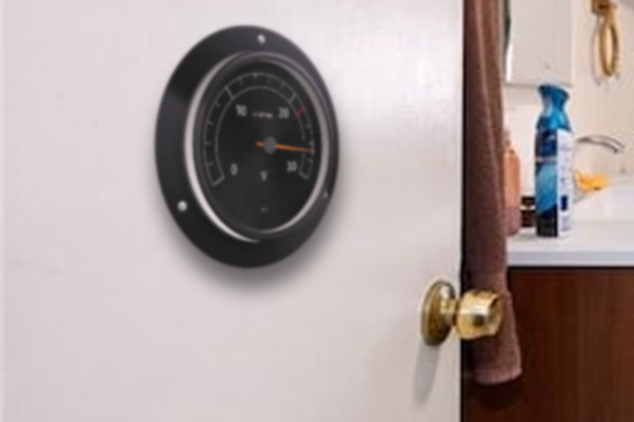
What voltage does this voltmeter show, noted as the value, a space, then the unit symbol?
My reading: 27 V
